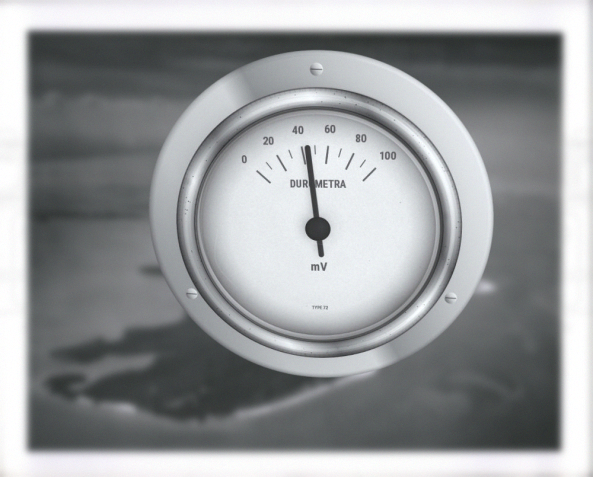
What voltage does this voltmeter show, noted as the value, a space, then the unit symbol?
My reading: 45 mV
